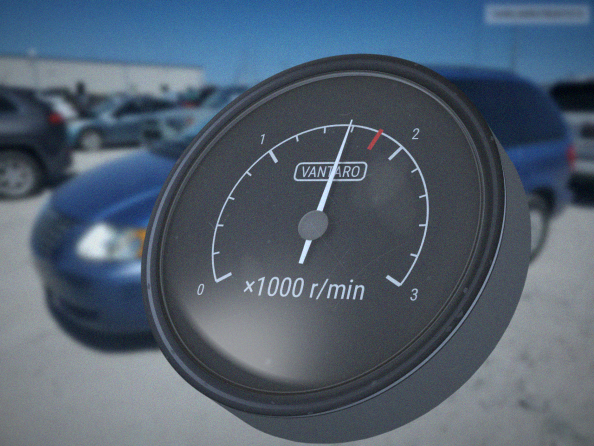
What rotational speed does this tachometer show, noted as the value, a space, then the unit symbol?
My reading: 1600 rpm
